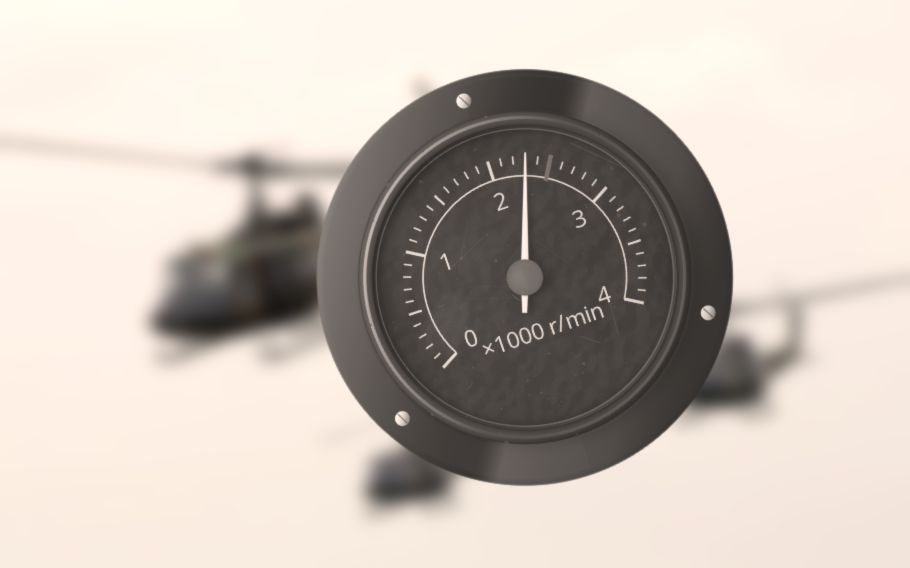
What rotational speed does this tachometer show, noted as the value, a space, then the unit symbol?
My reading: 2300 rpm
